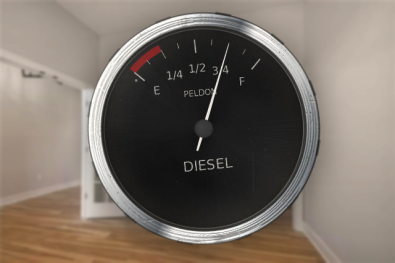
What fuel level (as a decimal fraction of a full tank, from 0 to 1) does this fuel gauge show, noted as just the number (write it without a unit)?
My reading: 0.75
